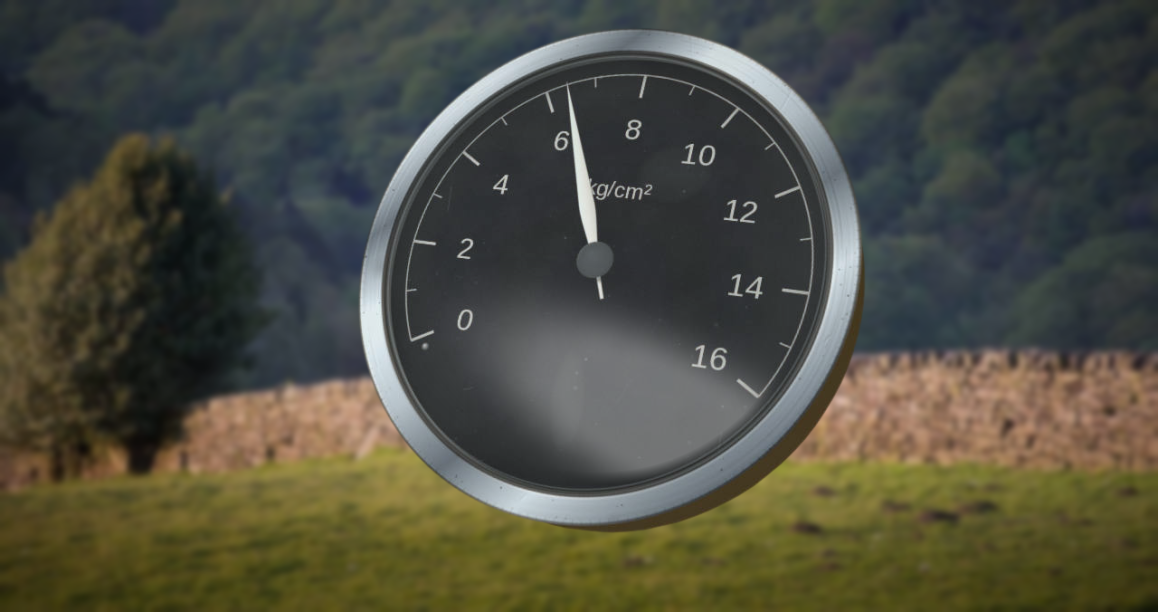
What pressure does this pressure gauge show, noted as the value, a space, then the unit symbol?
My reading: 6.5 kg/cm²
